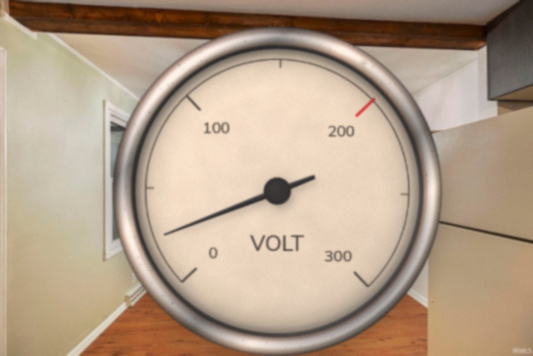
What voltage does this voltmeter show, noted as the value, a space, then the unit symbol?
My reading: 25 V
